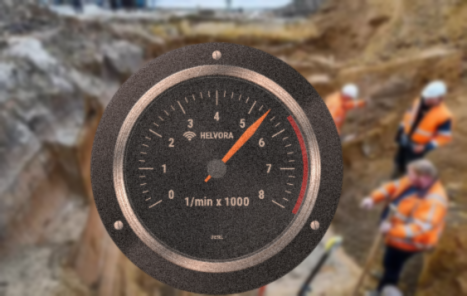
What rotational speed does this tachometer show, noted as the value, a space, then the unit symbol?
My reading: 5400 rpm
